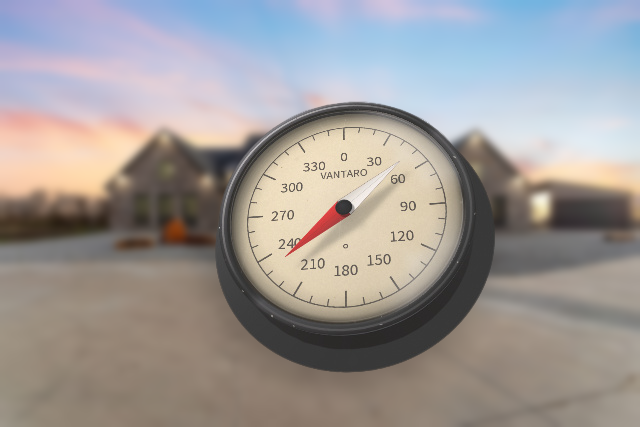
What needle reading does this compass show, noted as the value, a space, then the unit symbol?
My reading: 230 °
